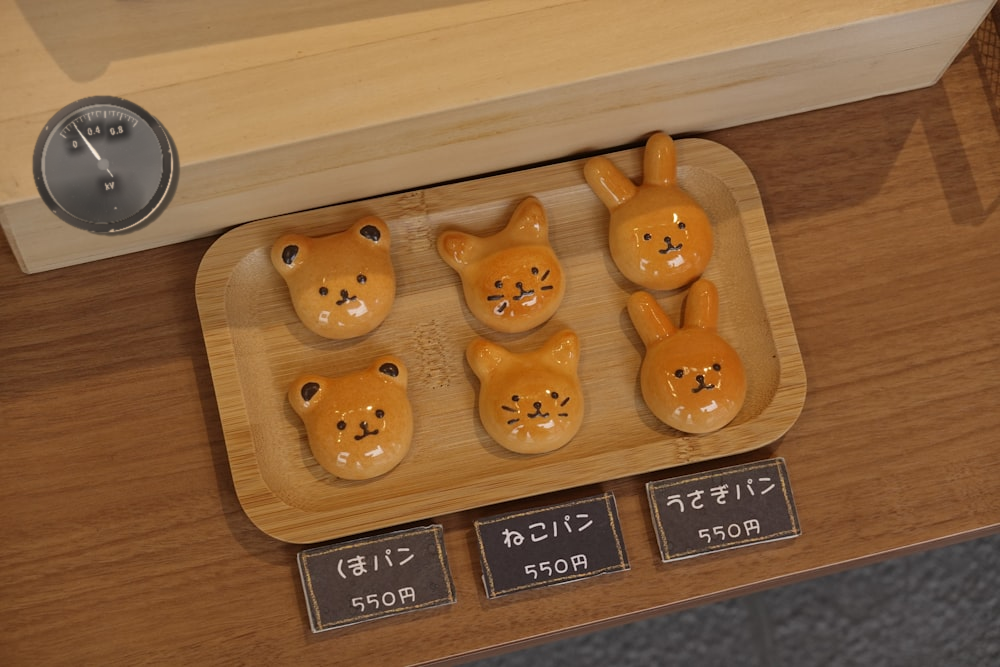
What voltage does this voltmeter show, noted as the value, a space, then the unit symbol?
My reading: 0.2 kV
